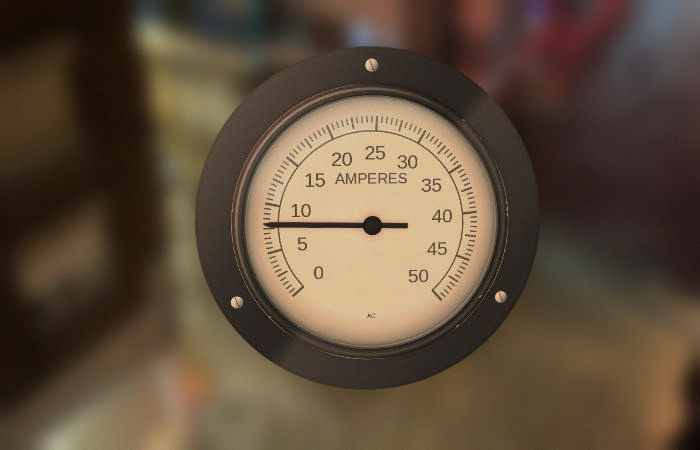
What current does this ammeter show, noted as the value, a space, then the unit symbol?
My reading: 8 A
